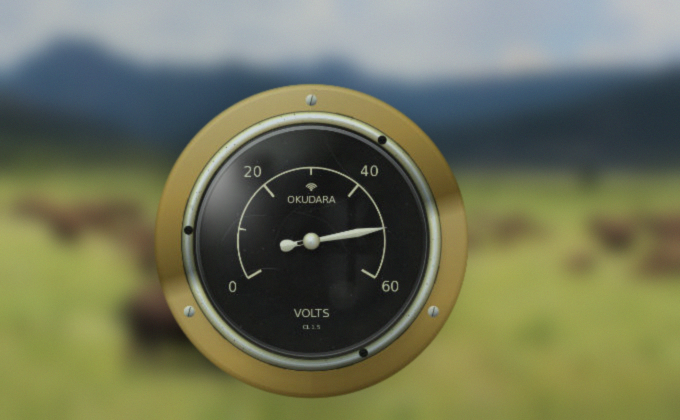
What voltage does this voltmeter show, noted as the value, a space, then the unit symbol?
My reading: 50 V
